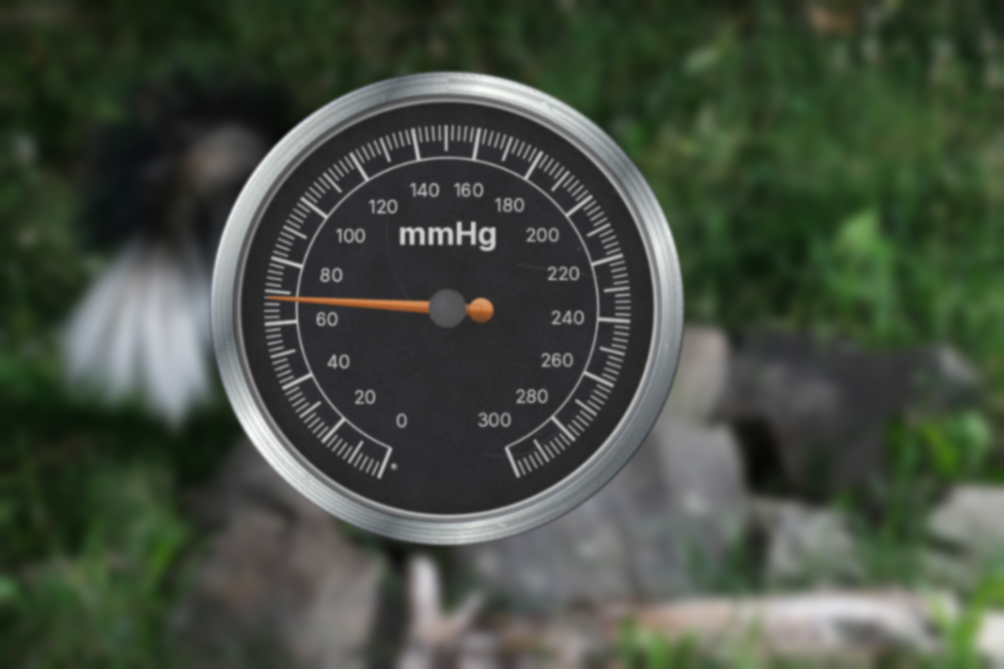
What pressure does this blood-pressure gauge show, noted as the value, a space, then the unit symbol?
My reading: 68 mmHg
